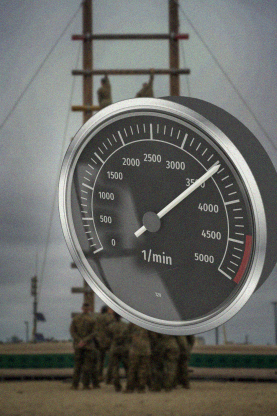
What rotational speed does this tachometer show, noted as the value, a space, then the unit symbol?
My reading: 3550 rpm
